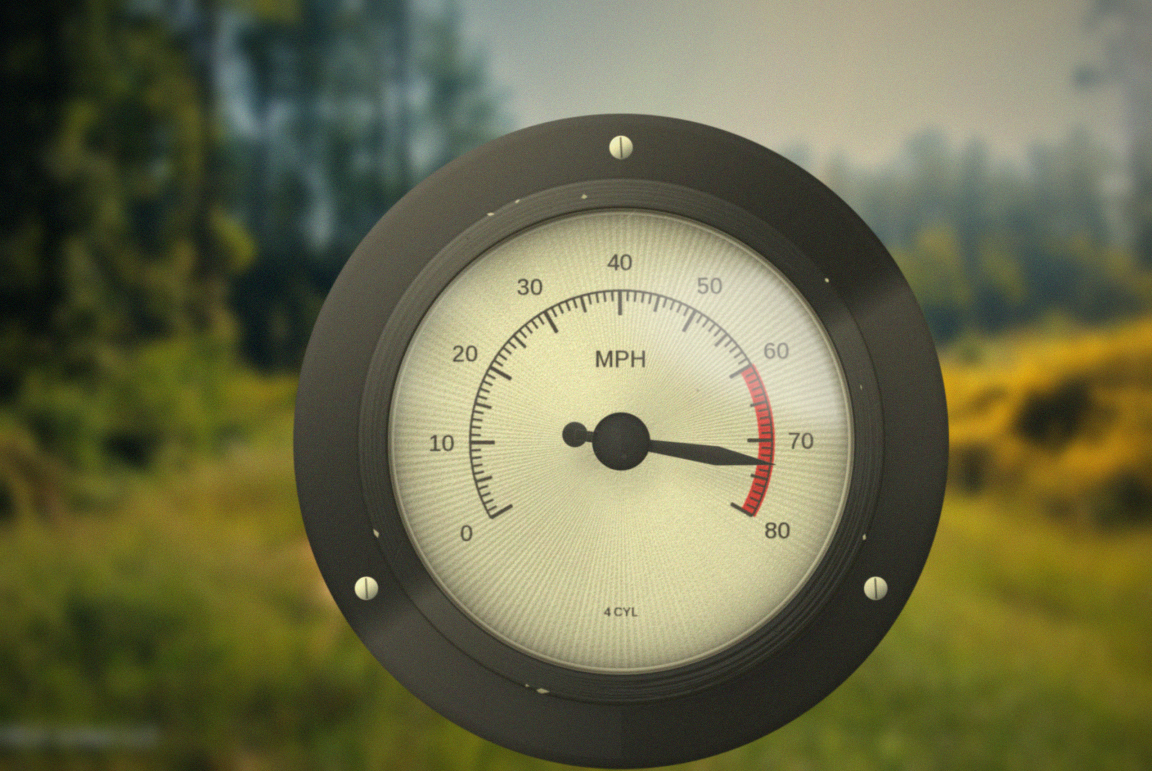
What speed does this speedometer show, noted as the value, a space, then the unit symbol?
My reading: 73 mph
